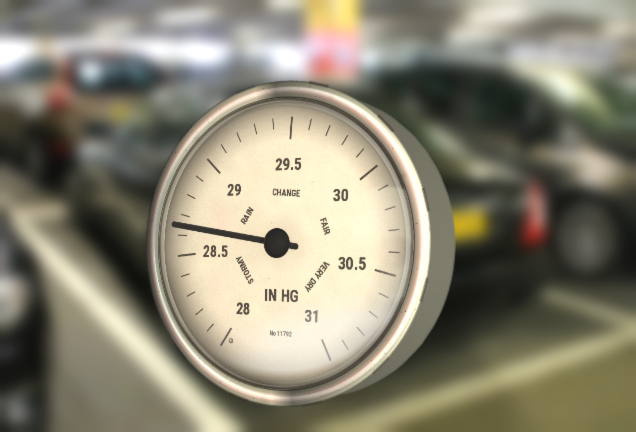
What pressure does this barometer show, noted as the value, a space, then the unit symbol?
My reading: 28.65 inHg
